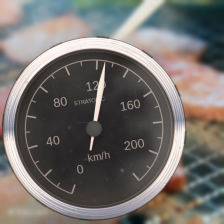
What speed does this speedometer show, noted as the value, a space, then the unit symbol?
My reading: 125 km/h
